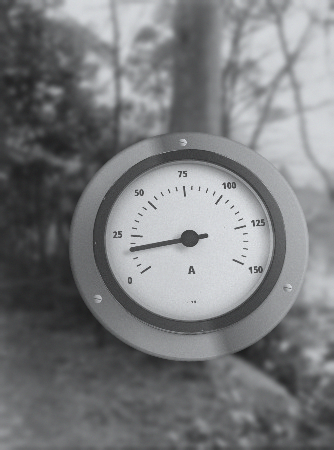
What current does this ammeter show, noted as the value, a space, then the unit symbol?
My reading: 15 A
